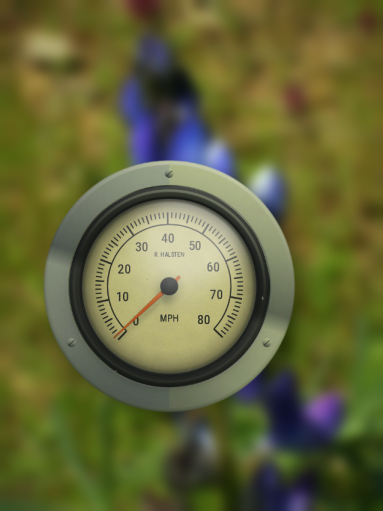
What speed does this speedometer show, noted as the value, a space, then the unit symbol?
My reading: 1 mph
